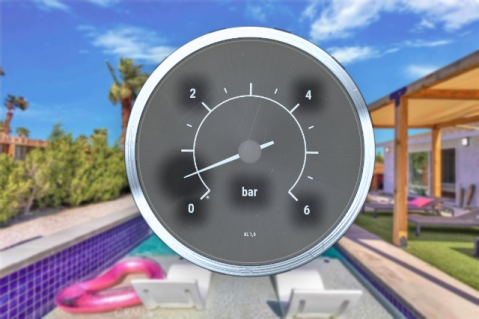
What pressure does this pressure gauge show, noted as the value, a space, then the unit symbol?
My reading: 0.5 bar
